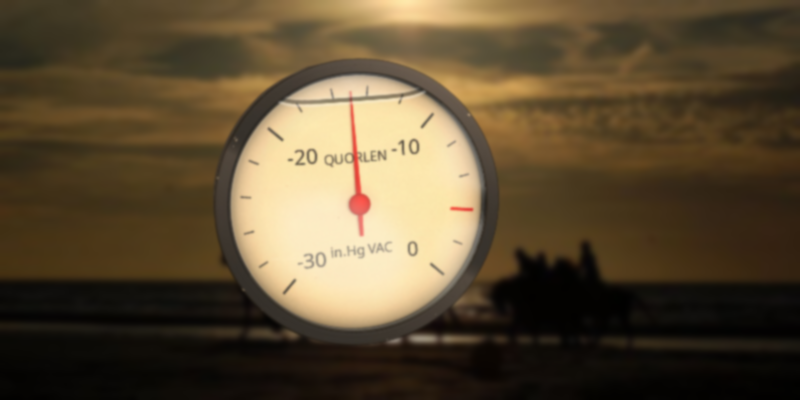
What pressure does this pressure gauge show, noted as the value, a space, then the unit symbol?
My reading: -15 inHg
